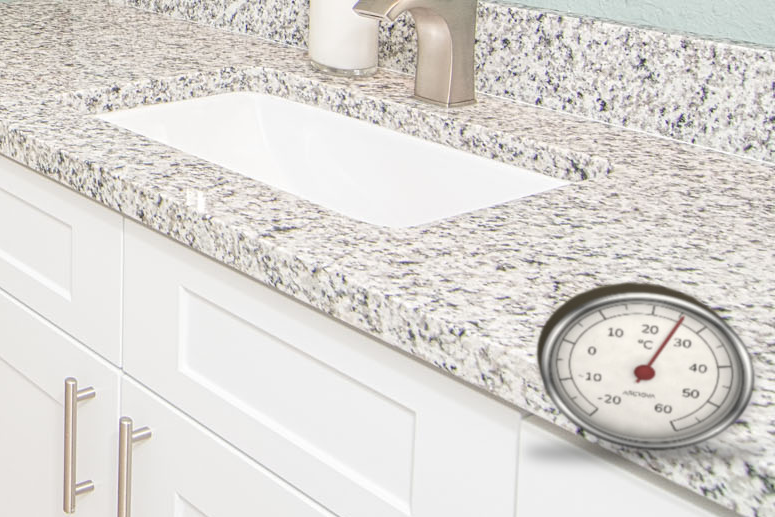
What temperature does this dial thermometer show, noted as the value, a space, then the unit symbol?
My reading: 25 °C
